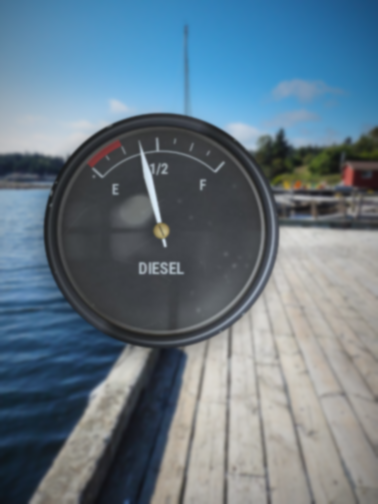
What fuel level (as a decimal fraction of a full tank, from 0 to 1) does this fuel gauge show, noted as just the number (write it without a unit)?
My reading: 0.375
